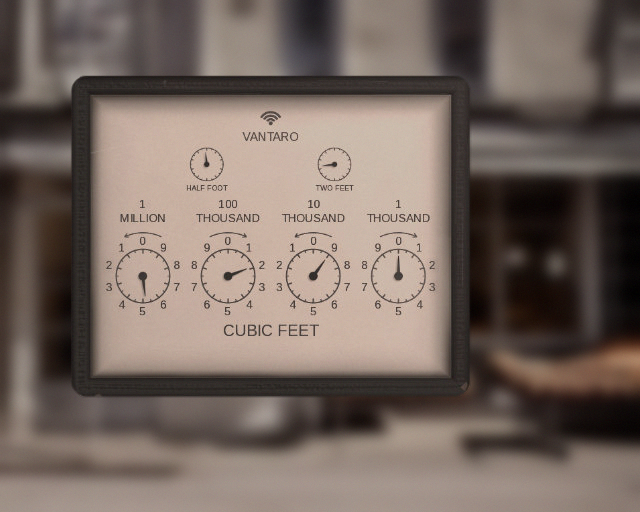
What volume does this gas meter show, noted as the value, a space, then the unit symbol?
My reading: 519000 ft³
